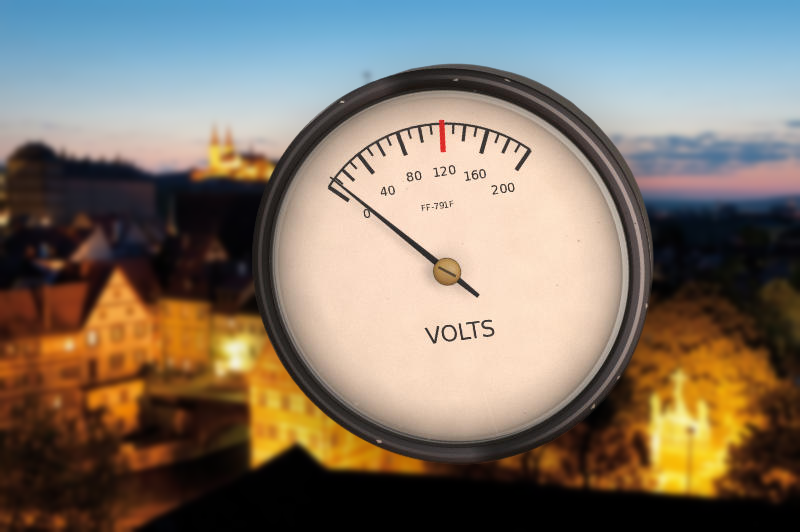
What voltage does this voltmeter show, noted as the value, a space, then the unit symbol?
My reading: 10 V
